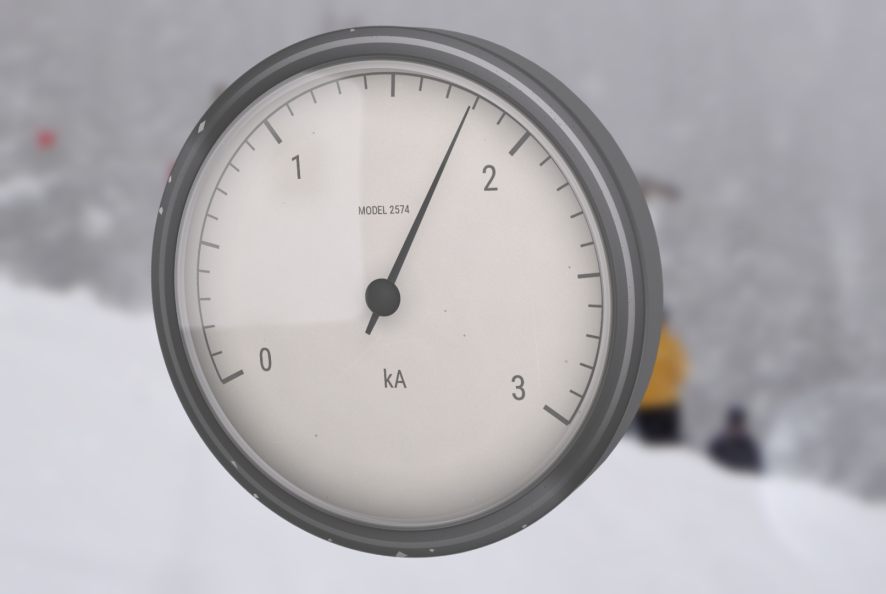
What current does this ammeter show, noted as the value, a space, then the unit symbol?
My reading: 1.8 kA
